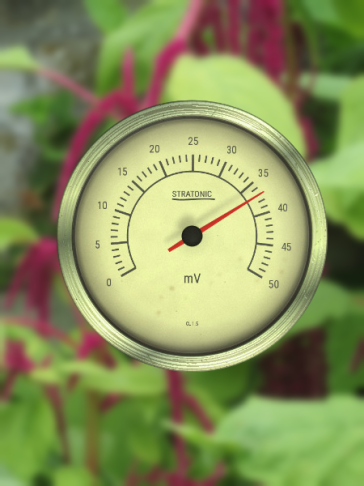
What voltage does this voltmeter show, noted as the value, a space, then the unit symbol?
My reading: 37 mV
